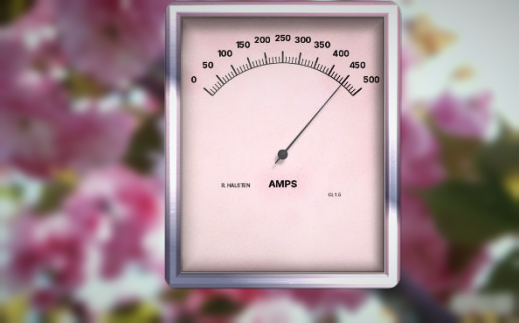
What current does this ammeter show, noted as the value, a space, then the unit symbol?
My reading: 450 A
